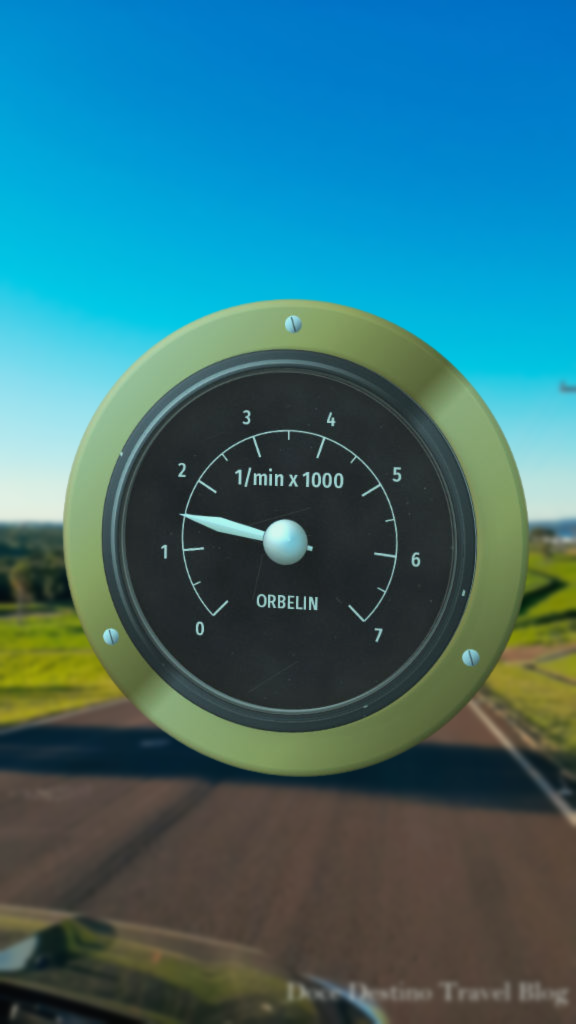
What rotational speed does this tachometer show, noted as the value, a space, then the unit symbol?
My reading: 1500 rpm
